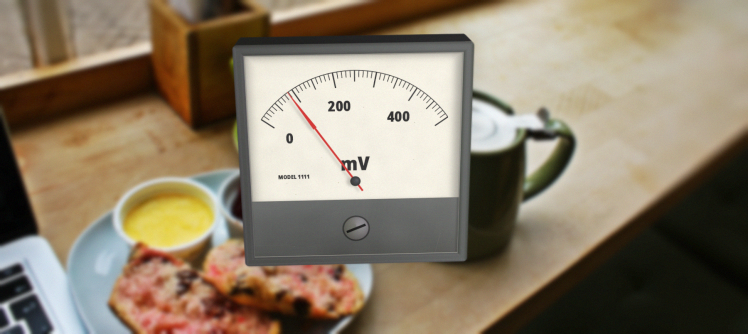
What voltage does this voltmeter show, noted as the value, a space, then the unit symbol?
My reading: 90 mV
